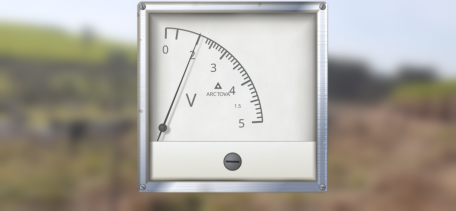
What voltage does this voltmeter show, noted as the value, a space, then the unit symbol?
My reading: 2 V
